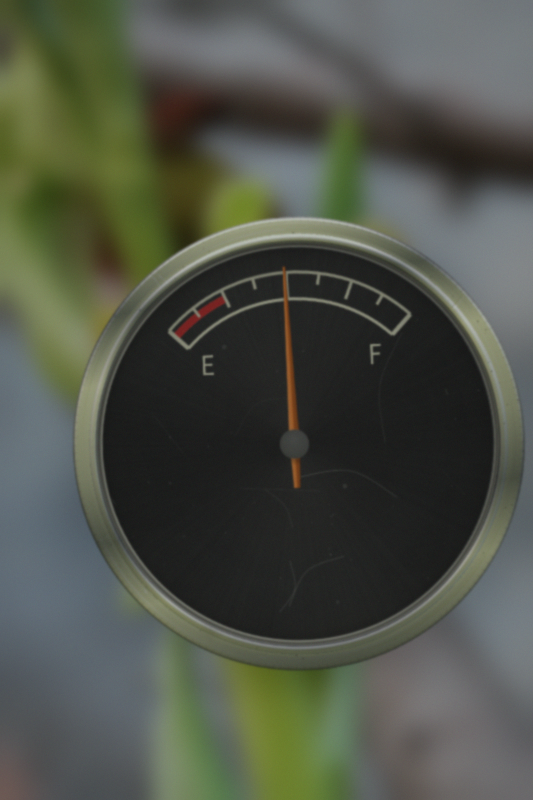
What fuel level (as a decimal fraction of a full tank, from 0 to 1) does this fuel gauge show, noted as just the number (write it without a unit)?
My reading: 0.5
